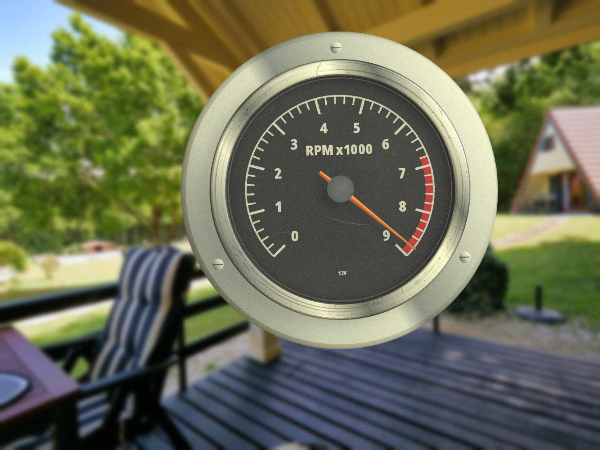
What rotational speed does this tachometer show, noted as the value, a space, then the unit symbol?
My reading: 8800 rpm
